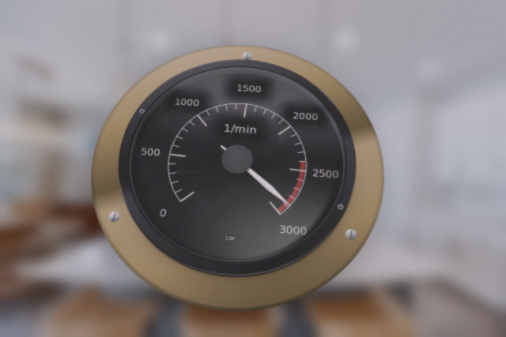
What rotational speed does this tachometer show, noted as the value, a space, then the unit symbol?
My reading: 2900 rpm
